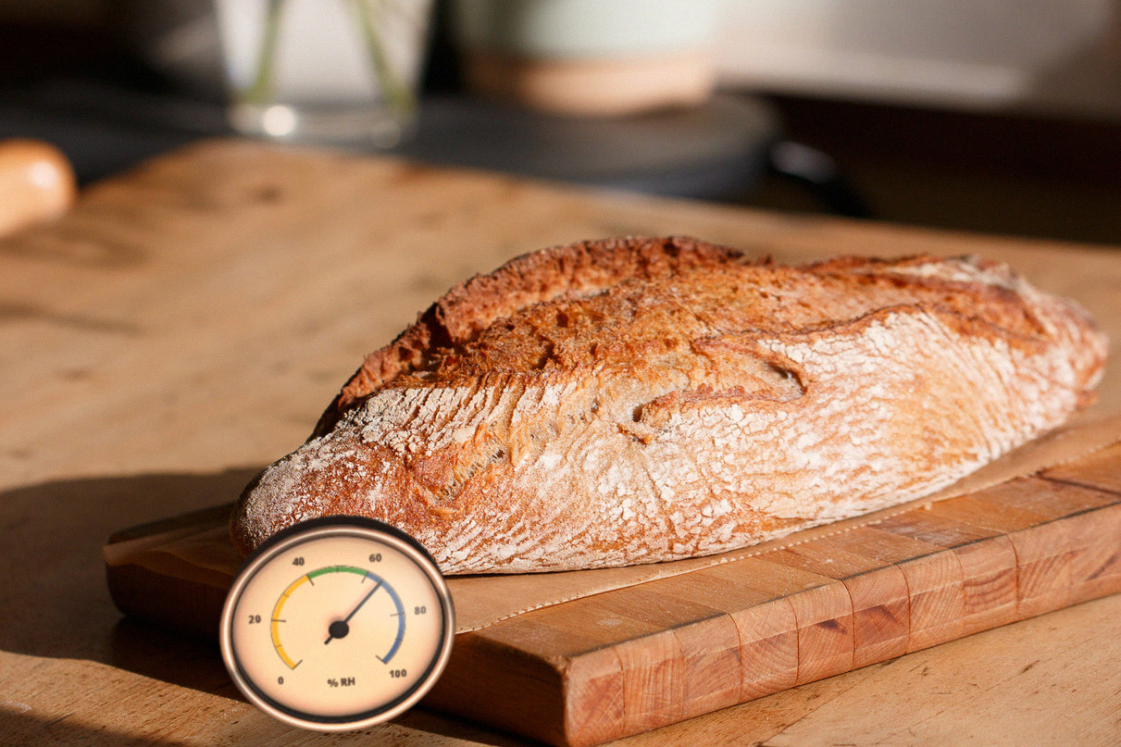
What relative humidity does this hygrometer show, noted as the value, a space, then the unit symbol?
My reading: 65 %
